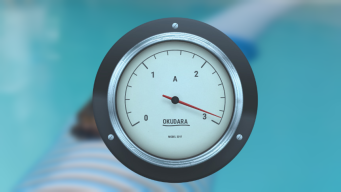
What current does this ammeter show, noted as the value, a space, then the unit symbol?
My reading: 2.9 A
